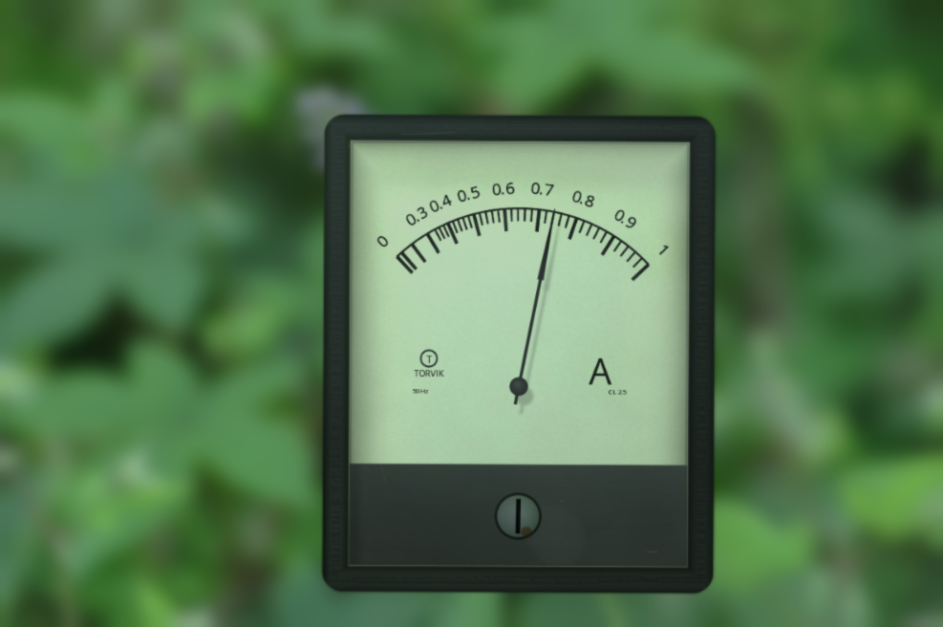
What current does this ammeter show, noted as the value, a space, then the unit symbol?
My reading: 0.74 A
